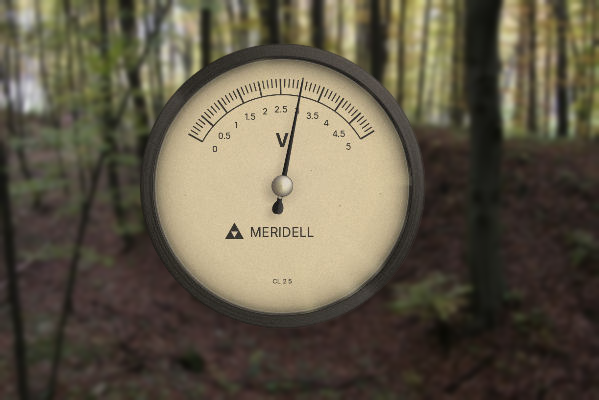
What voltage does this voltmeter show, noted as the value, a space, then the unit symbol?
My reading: 3 V
